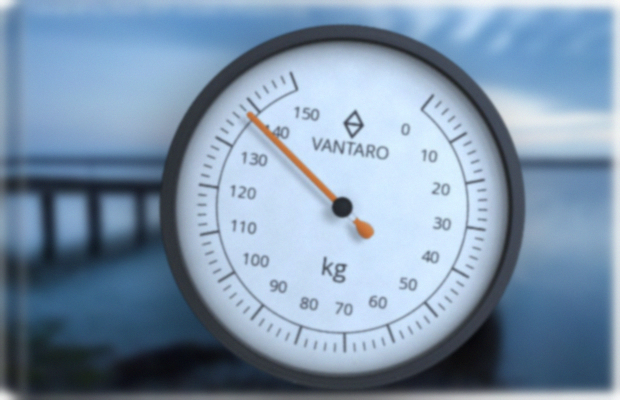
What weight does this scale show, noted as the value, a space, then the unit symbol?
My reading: 138 kg
